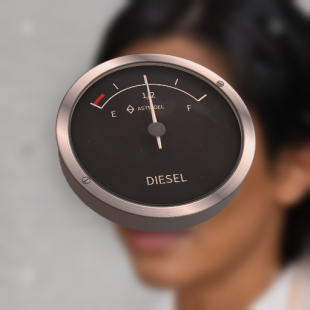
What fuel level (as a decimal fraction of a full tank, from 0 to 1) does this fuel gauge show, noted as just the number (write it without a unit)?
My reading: 0.5
